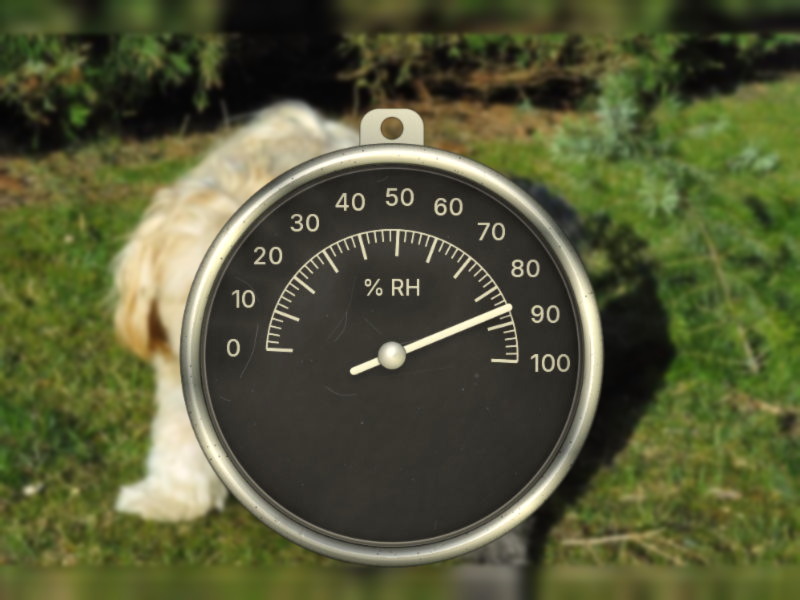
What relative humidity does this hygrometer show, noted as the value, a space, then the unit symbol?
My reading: 86 %
